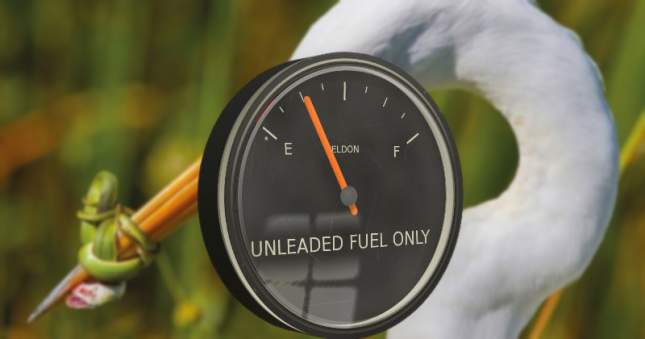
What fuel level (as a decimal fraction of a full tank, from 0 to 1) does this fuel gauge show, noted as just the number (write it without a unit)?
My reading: 0.25
